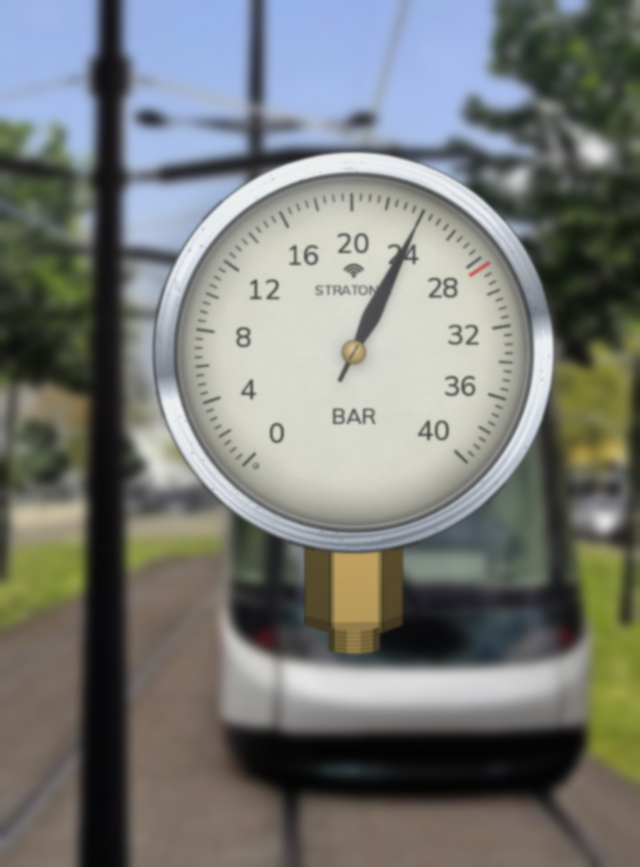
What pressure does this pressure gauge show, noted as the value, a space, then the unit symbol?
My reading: 24 bar
